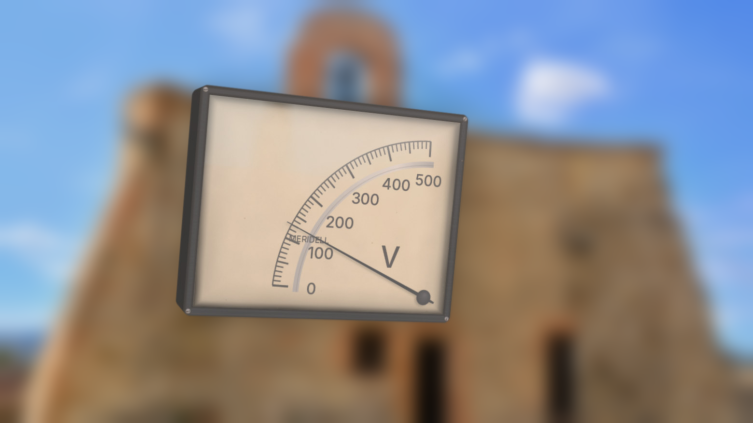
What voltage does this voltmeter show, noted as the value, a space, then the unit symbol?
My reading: 130 V
